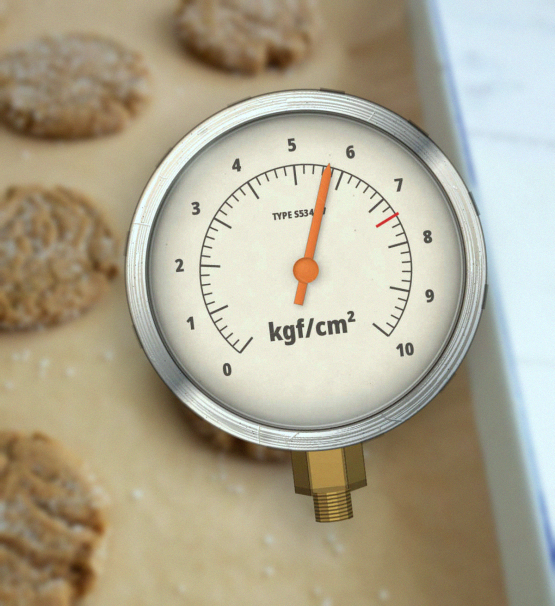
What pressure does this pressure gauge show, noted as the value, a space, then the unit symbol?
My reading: 5.7 kg/cm²
